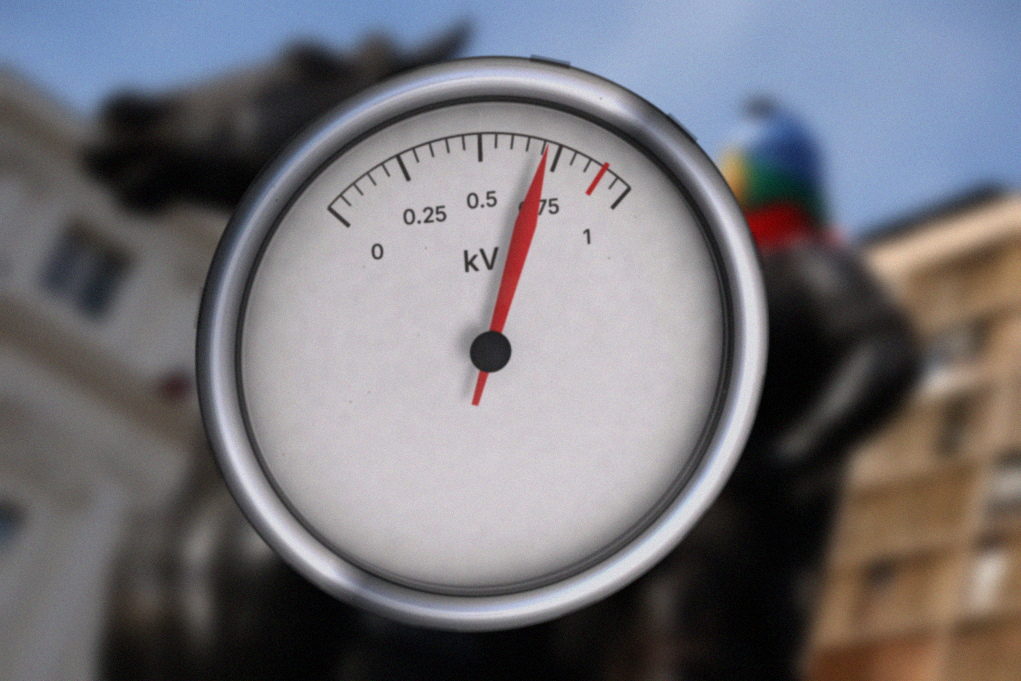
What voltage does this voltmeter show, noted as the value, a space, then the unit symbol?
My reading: 0.7 kV
